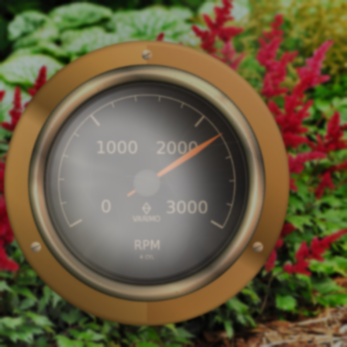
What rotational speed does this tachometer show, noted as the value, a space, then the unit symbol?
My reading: 2200 rpm
